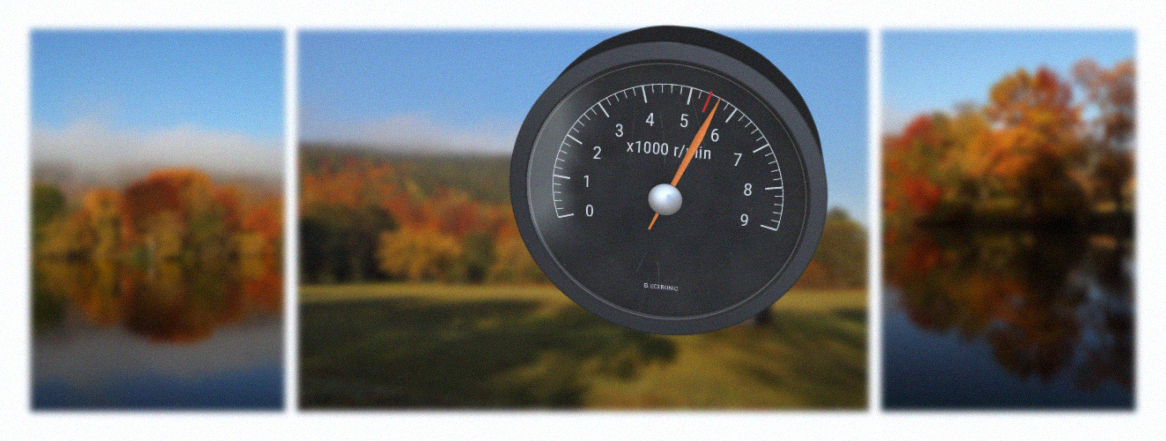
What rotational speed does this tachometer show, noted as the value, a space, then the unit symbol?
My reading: 5600 rpm
